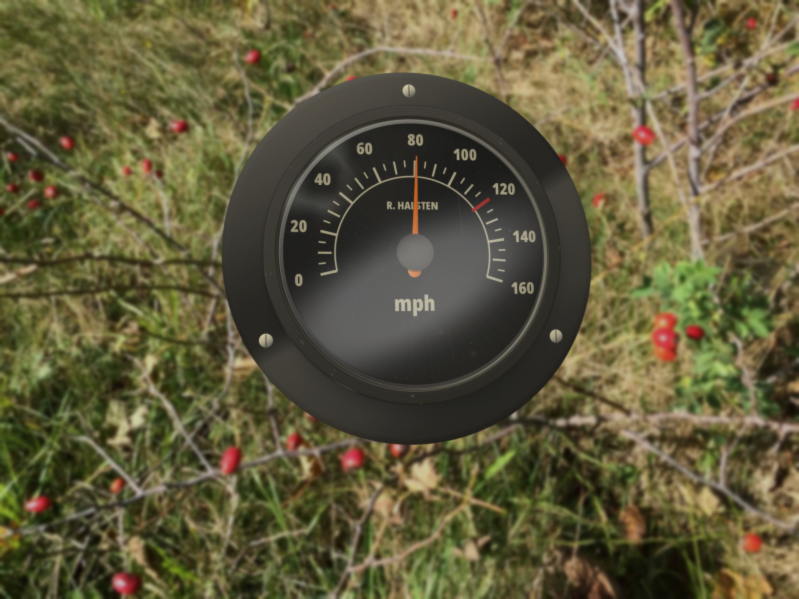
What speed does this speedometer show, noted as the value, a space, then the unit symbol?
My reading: 80 mph
